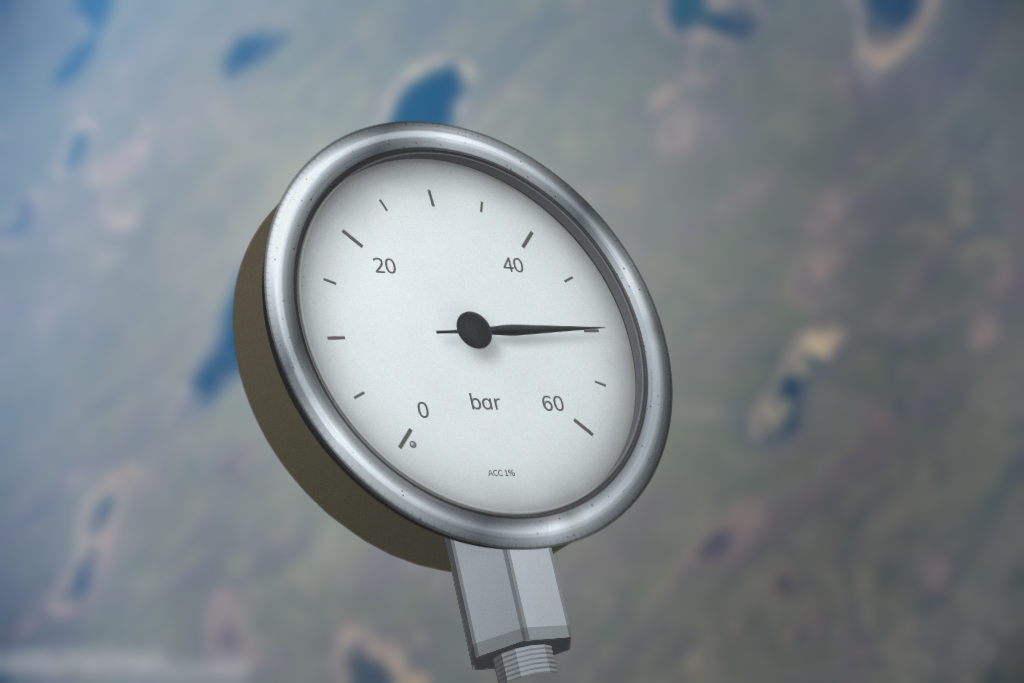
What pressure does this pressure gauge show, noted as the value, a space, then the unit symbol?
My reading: 50 bar
